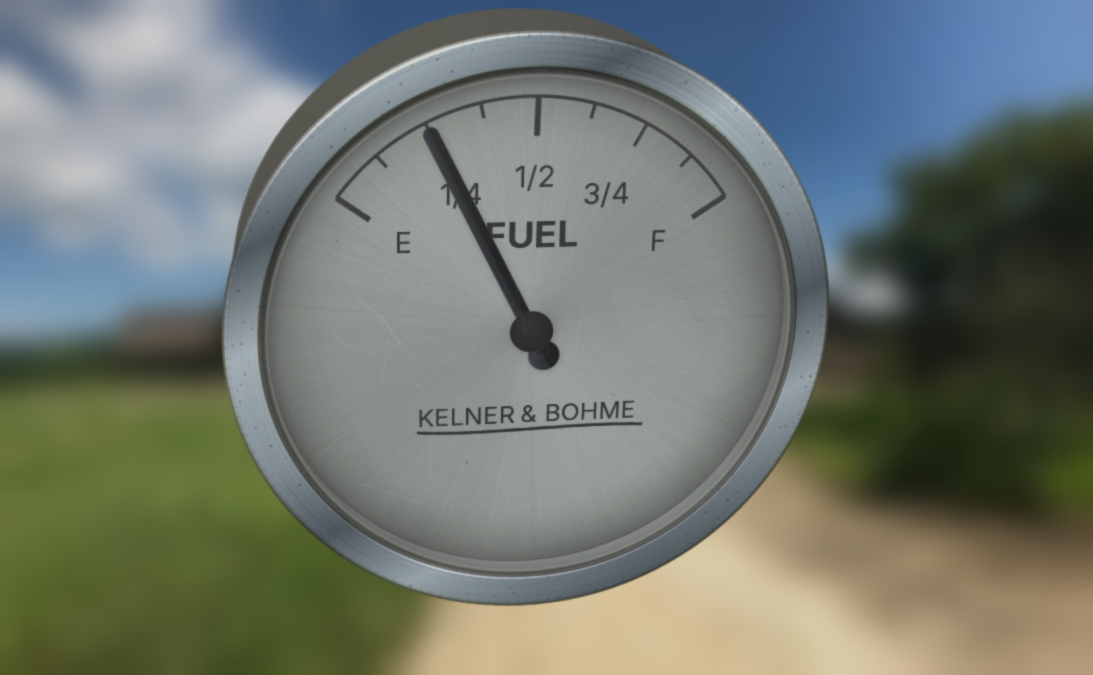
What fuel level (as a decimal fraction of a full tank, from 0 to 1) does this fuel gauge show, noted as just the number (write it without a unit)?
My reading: 0.25
